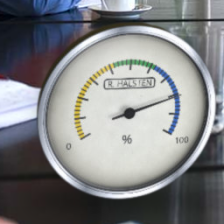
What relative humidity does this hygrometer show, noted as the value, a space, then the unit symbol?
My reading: 80 %
